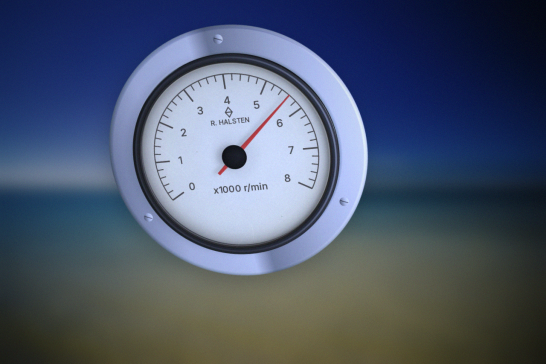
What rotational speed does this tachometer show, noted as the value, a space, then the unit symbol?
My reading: 5600 rpm
